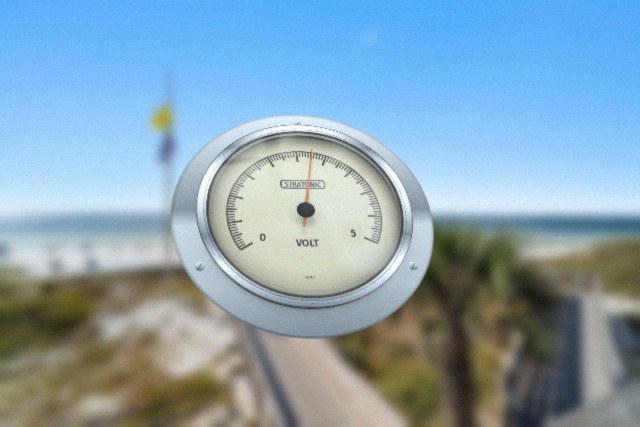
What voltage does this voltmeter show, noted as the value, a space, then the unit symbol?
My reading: 2.75 V
